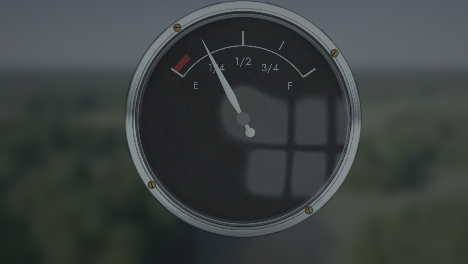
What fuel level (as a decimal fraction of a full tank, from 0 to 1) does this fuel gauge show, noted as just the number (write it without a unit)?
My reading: 0.25
